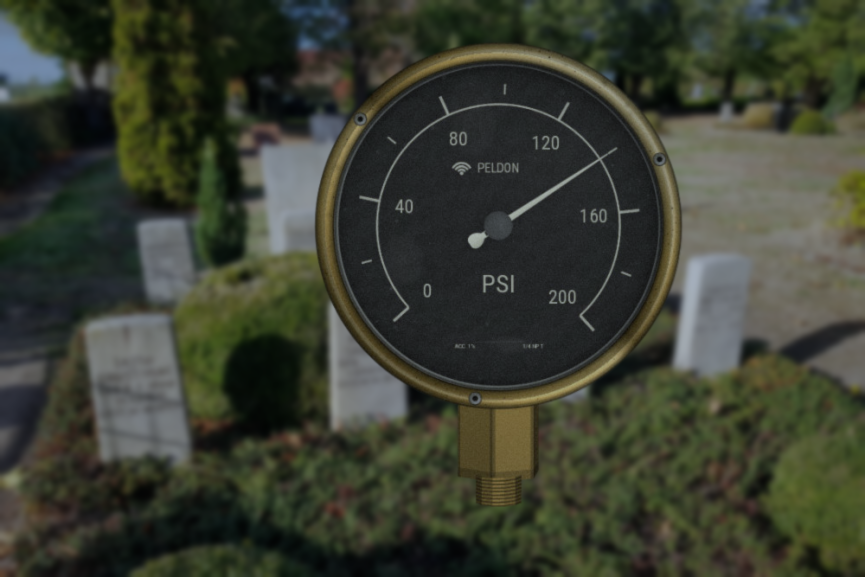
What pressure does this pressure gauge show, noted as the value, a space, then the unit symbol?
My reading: 140 psi
